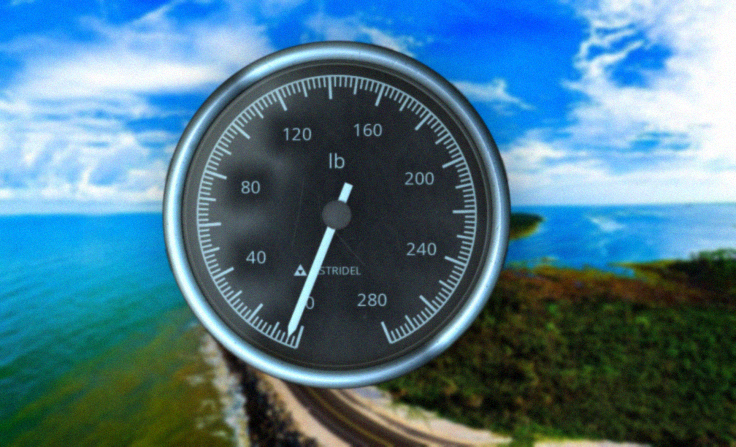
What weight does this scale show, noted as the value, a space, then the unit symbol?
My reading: 4 lb
